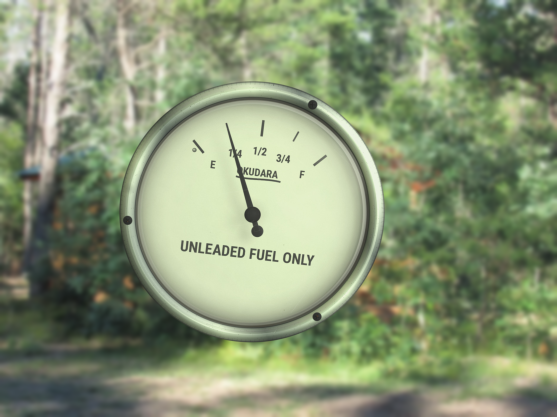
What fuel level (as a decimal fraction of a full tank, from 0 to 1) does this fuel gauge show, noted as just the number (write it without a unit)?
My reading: 0.25
